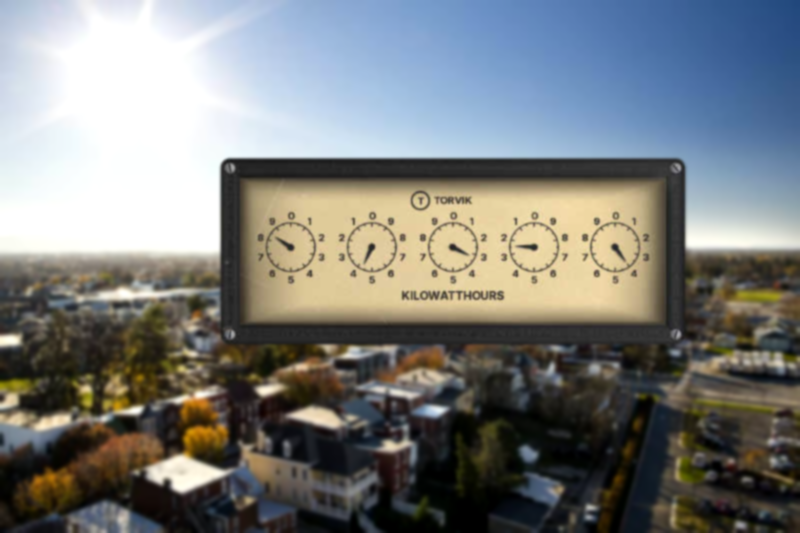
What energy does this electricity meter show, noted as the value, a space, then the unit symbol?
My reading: 84324 kWh
